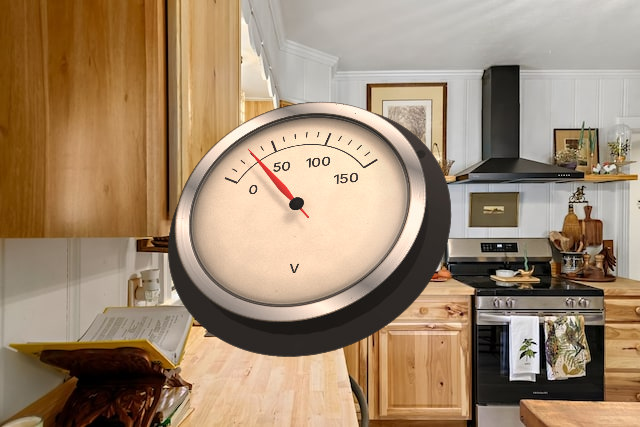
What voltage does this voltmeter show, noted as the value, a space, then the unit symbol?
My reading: 30 V
